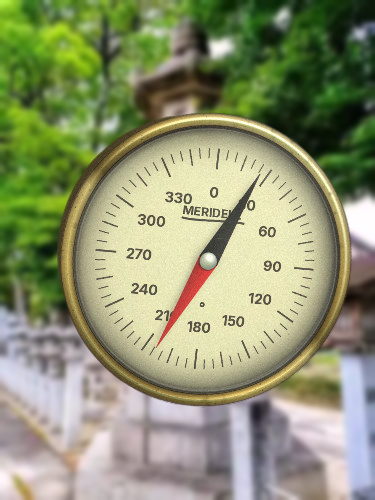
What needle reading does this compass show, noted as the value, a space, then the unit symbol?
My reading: 205 °
